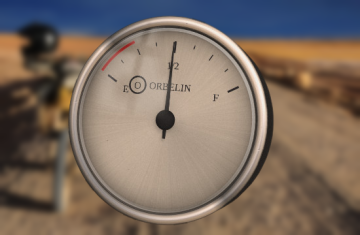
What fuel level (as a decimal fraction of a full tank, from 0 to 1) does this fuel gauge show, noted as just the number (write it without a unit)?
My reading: 0.5
